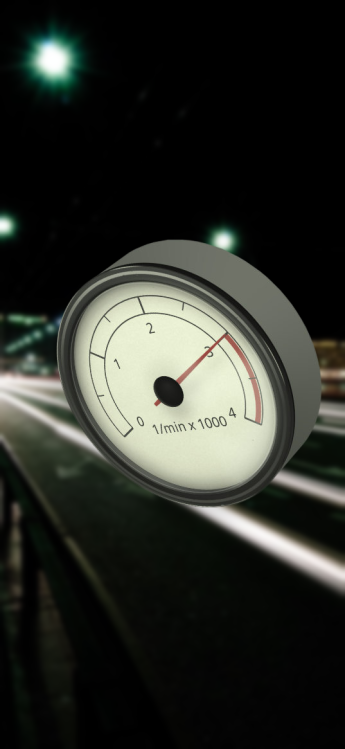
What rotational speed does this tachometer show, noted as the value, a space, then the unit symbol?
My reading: 3000 rpm
